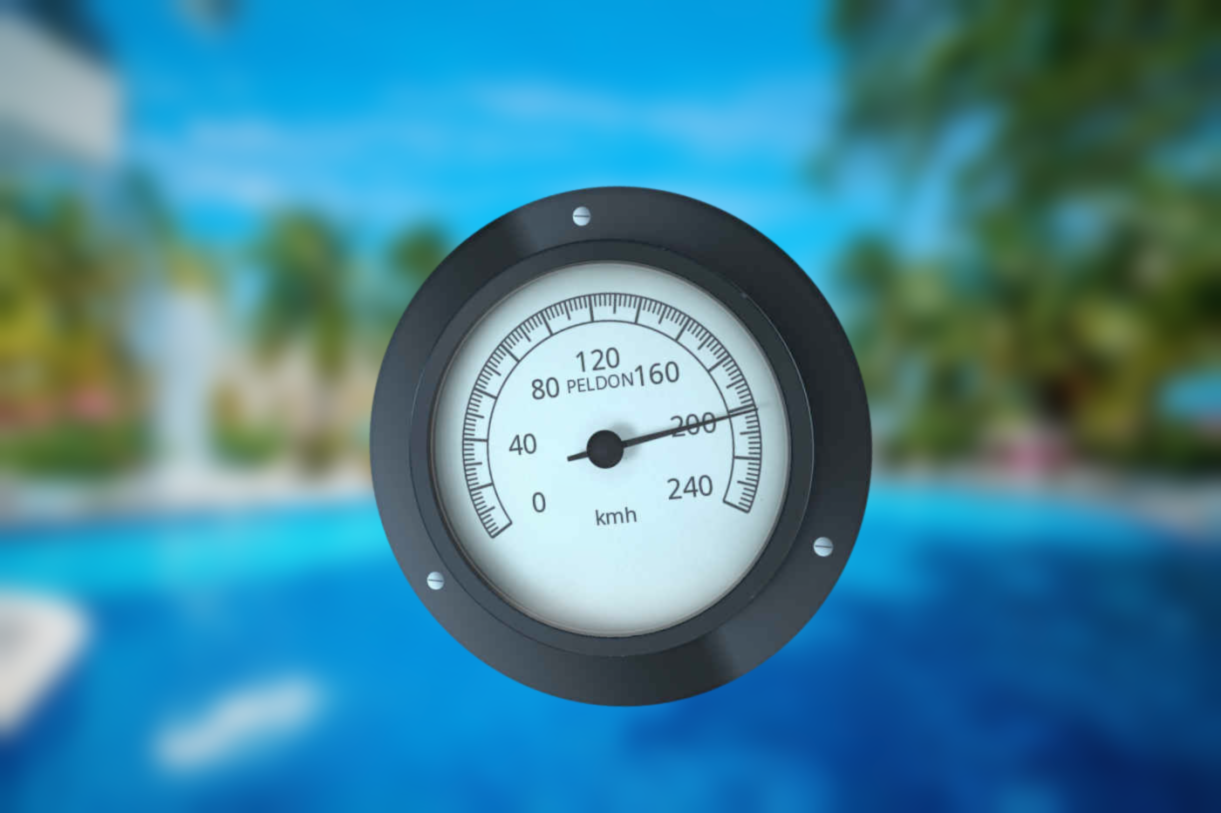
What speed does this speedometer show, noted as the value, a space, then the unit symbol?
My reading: 202 km/h
